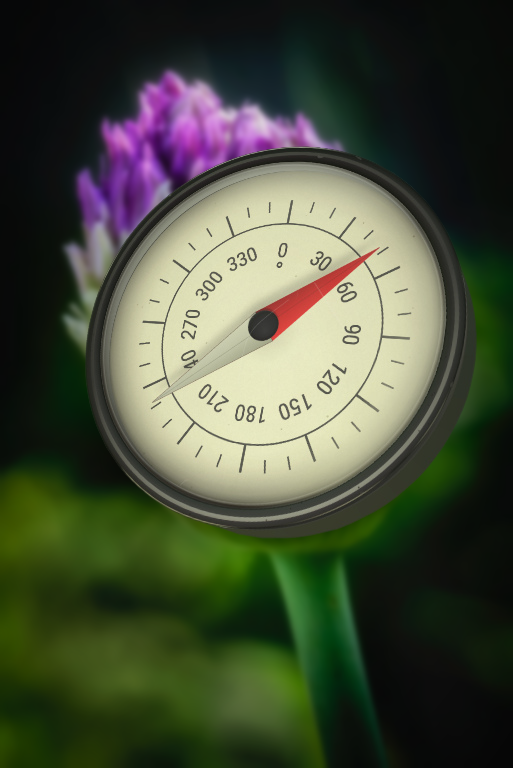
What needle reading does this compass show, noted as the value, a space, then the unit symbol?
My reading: 50 °
